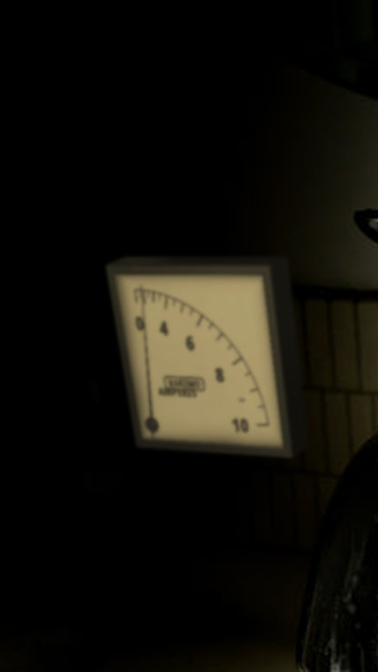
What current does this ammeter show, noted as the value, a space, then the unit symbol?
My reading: 2 A
